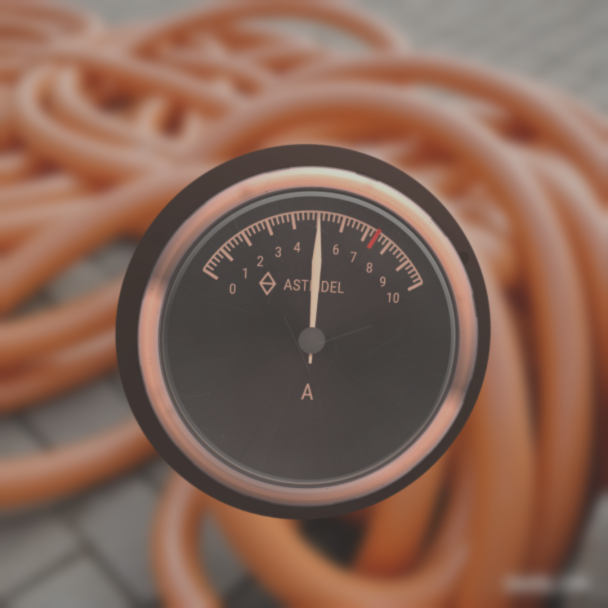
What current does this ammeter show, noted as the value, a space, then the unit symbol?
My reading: 5 A
